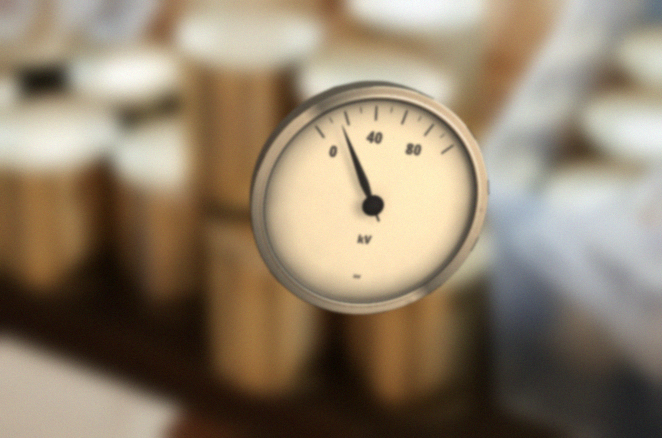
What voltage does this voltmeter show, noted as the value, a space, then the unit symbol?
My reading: 15 kV
